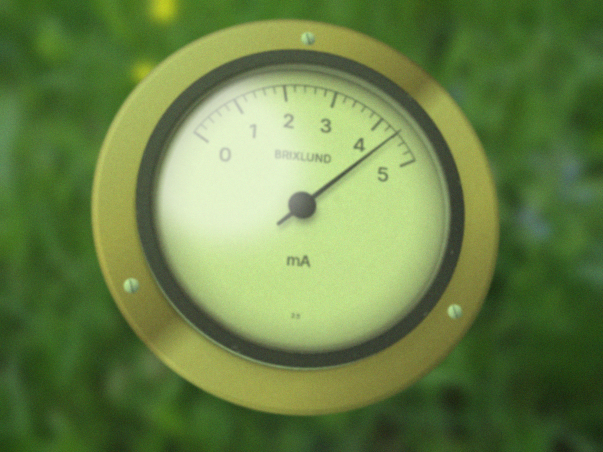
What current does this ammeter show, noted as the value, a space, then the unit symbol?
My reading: 4.4 mA
